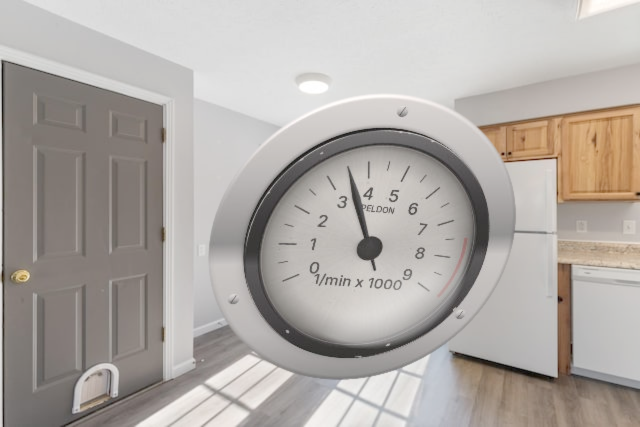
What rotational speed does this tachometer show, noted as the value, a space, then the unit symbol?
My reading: 3500 rpm
